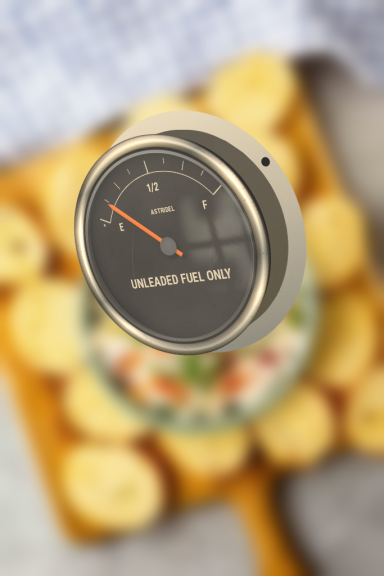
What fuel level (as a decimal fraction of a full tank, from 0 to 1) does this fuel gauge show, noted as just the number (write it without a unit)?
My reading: 0.125
